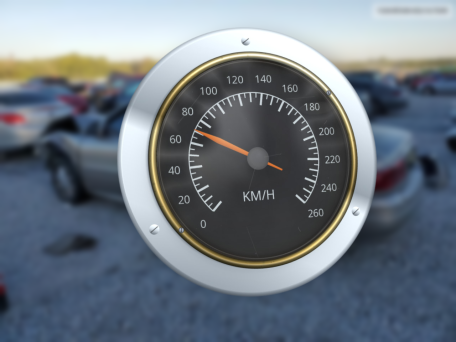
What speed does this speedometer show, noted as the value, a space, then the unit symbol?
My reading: 70 km/h
